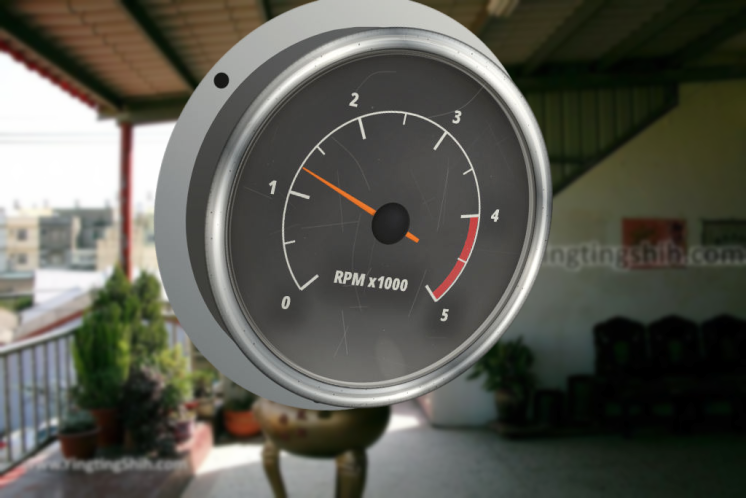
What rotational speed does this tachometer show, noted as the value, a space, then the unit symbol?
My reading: 1250 rpm
